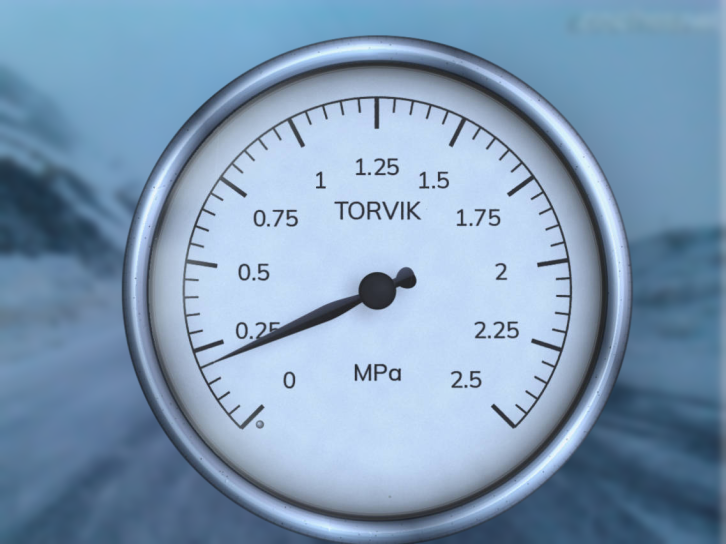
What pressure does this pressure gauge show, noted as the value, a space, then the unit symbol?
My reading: 0.2 MPa
